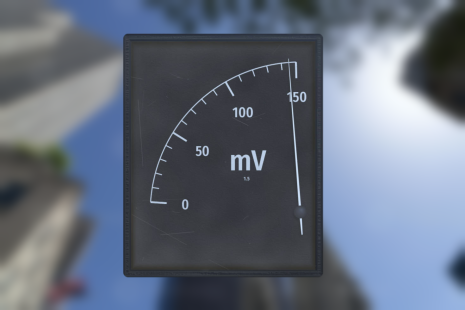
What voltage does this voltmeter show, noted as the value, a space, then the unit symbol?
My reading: 145 mV
